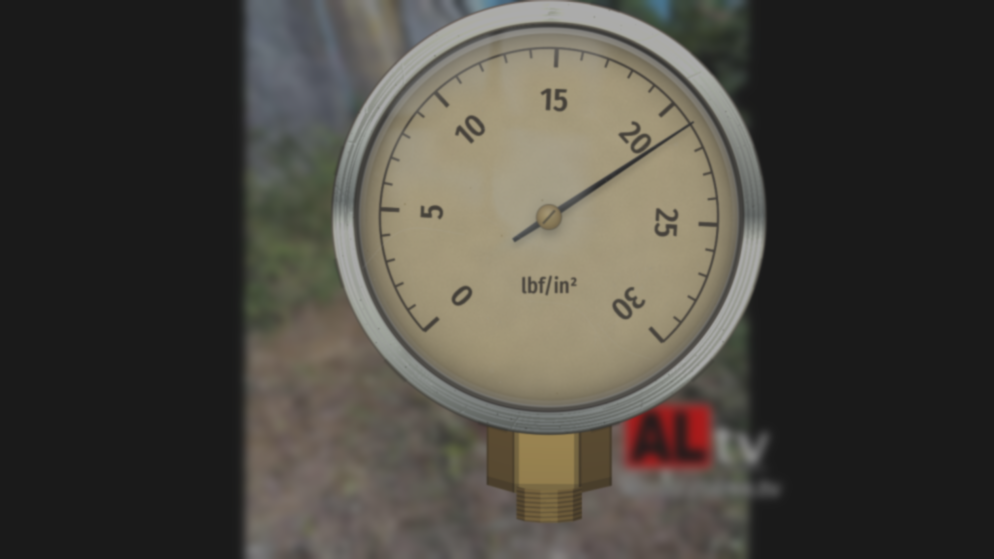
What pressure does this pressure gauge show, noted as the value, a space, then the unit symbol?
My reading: 21 psi
